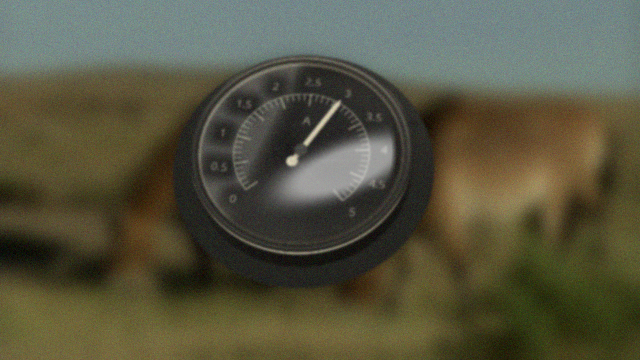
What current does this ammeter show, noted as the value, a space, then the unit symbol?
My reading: 3 A
